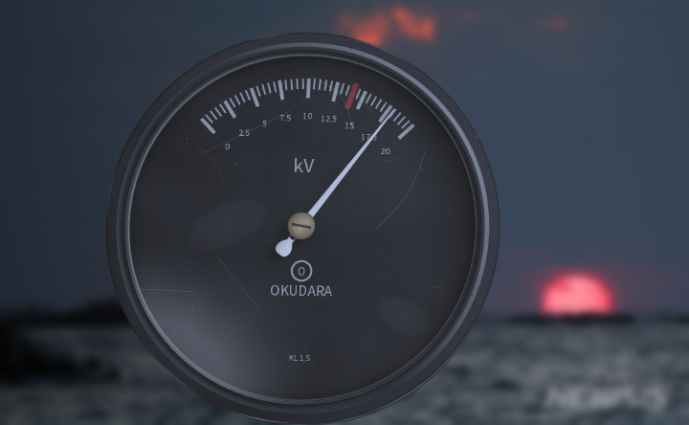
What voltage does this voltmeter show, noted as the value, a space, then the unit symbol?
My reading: 18 kV
